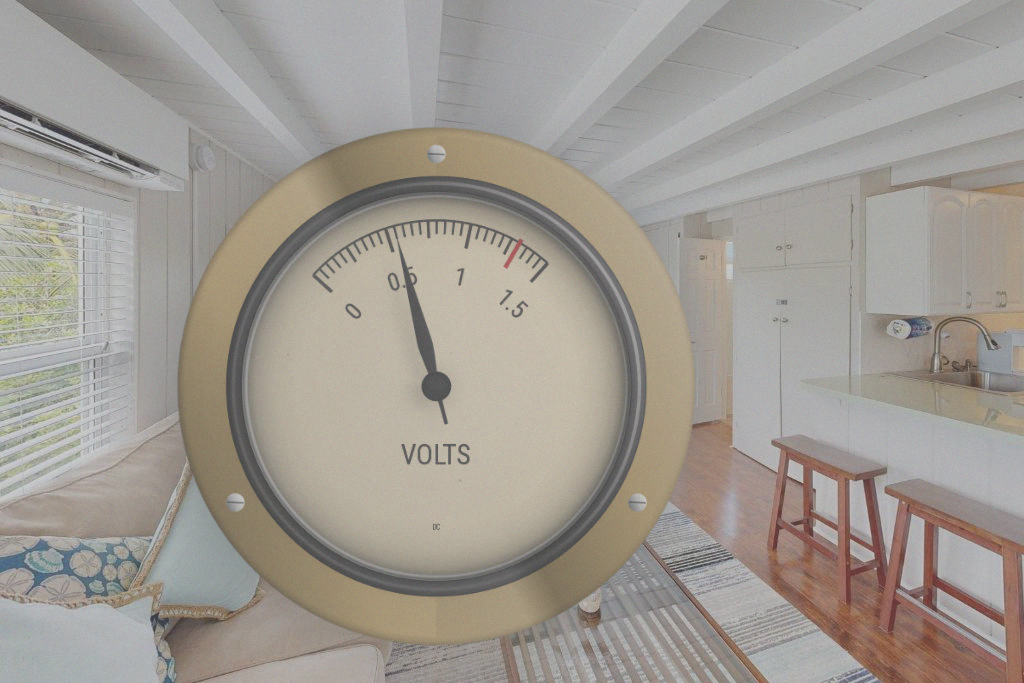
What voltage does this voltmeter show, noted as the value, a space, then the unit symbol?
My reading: 0.55 V
